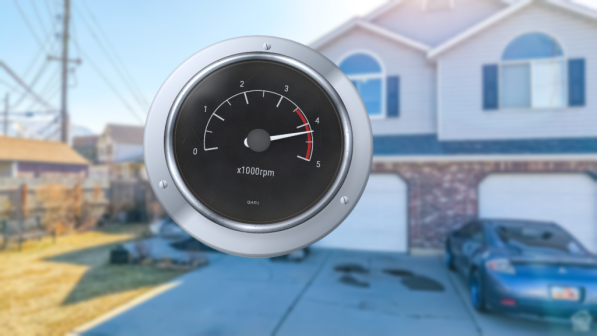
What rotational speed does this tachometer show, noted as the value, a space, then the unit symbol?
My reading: 4250 rpm
